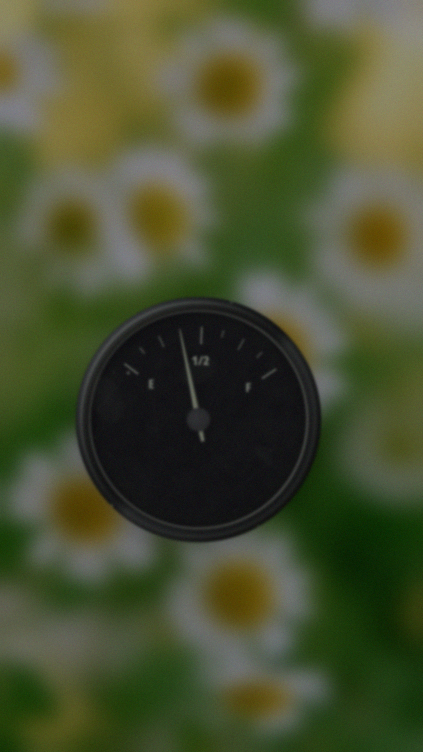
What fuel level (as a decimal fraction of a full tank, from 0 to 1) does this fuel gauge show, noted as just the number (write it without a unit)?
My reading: 0.375
